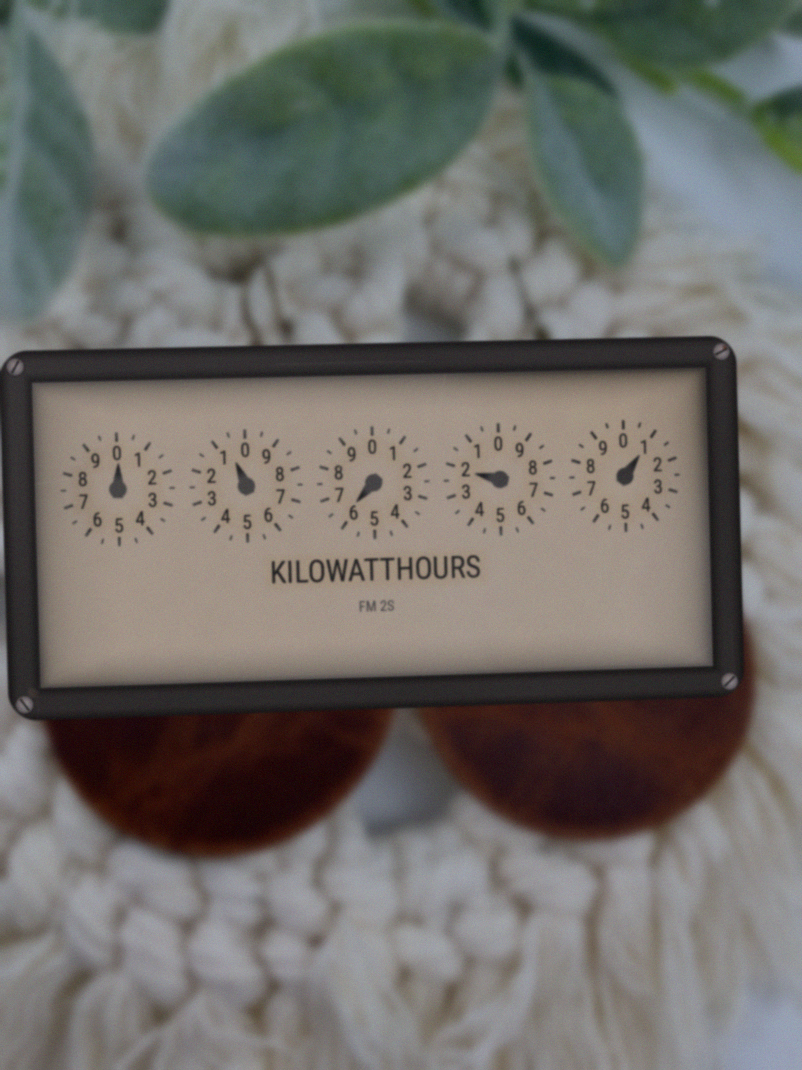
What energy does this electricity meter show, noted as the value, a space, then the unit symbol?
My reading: 621 kWh
